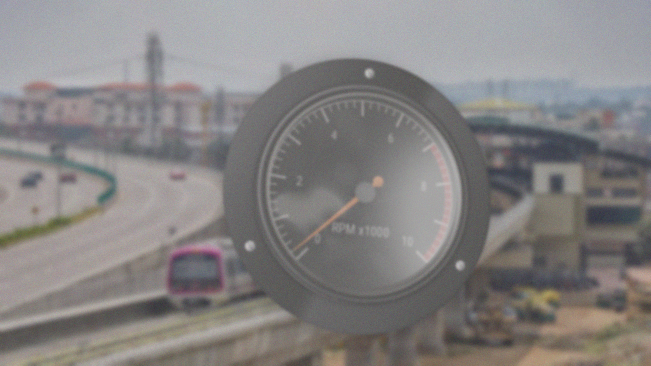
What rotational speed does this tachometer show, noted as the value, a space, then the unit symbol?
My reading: 200 rpm
